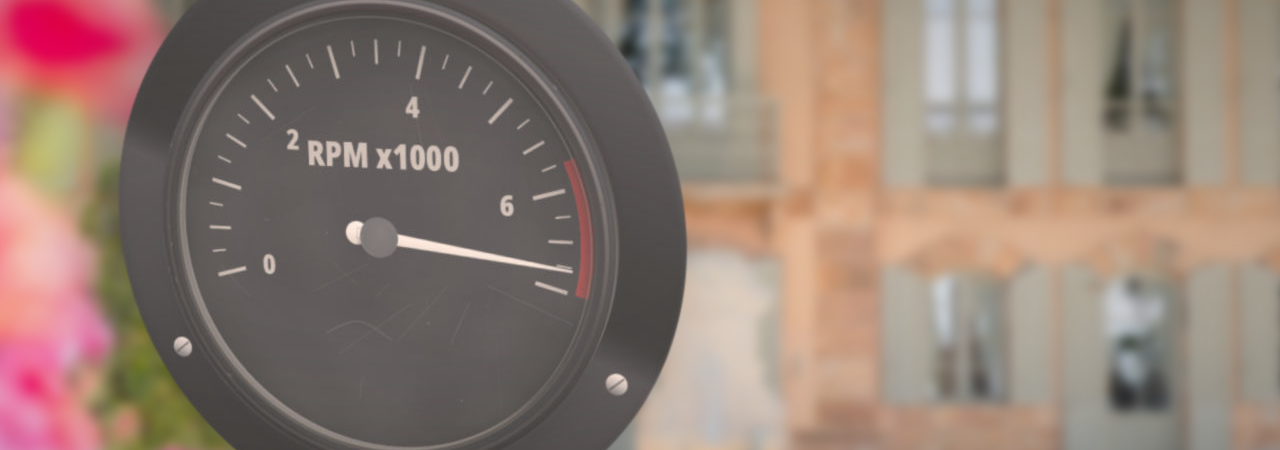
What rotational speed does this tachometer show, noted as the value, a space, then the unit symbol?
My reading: 6750 rpm
